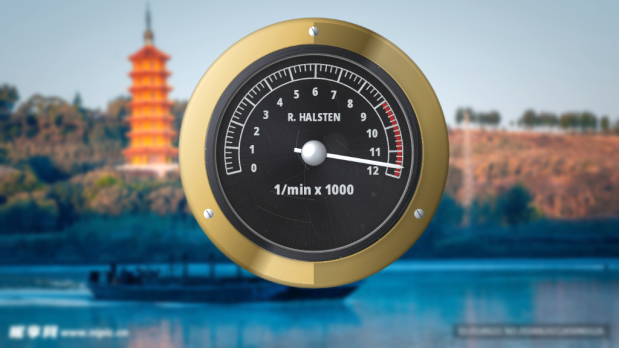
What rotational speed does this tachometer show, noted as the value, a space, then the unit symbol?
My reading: 11600 rpm
